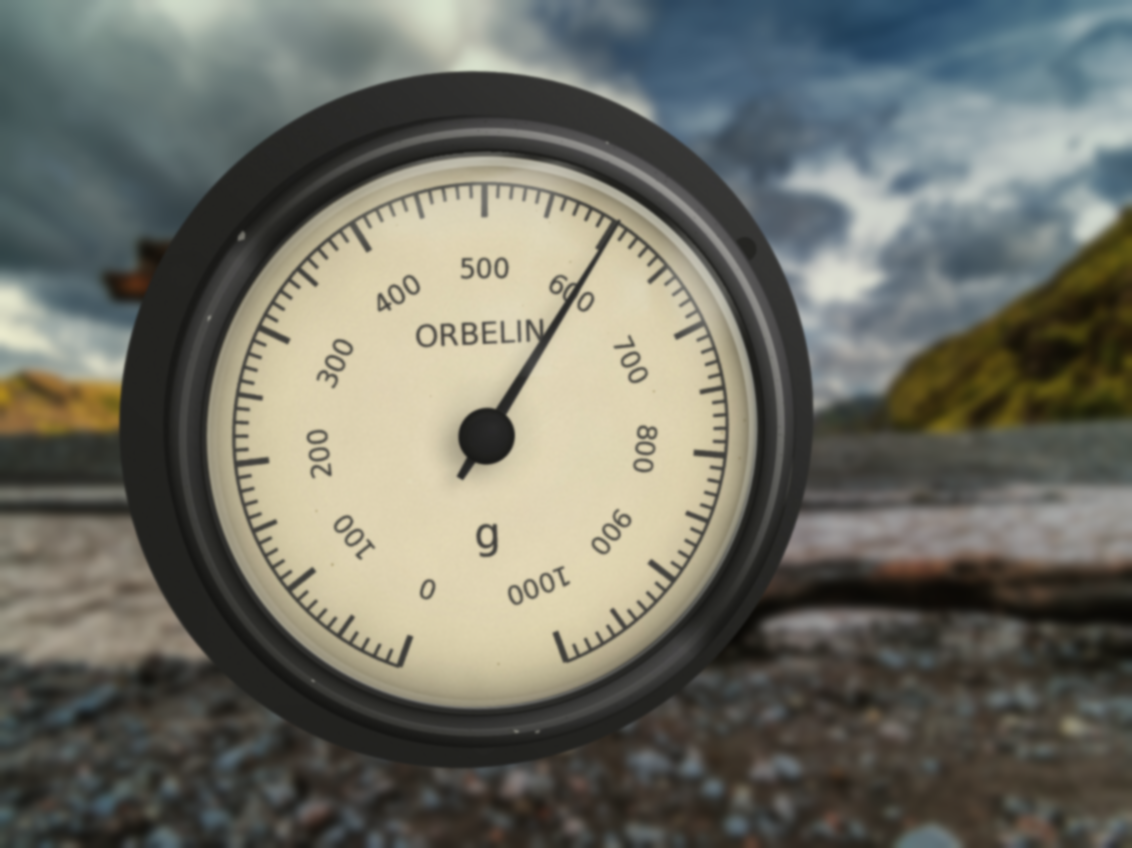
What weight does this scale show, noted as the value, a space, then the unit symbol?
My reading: 600 g
